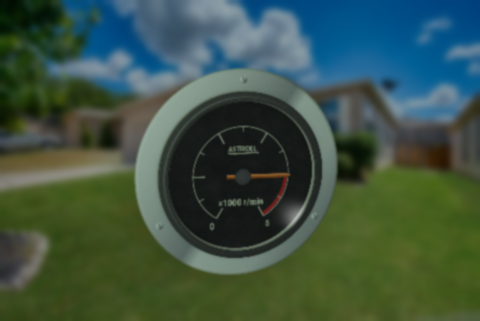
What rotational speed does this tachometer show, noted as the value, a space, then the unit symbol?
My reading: 4000 rpm
